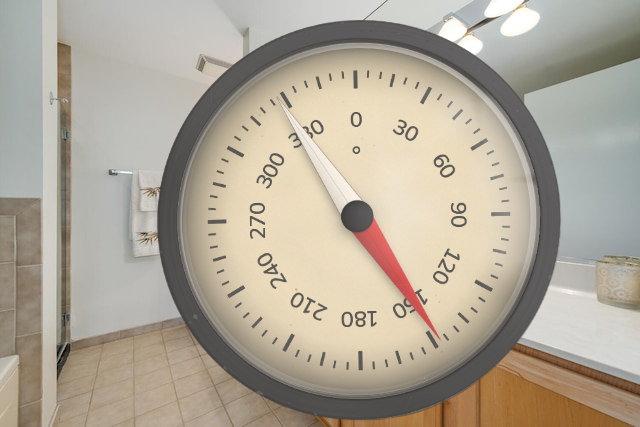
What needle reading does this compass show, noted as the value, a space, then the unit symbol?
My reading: 147.5 °
